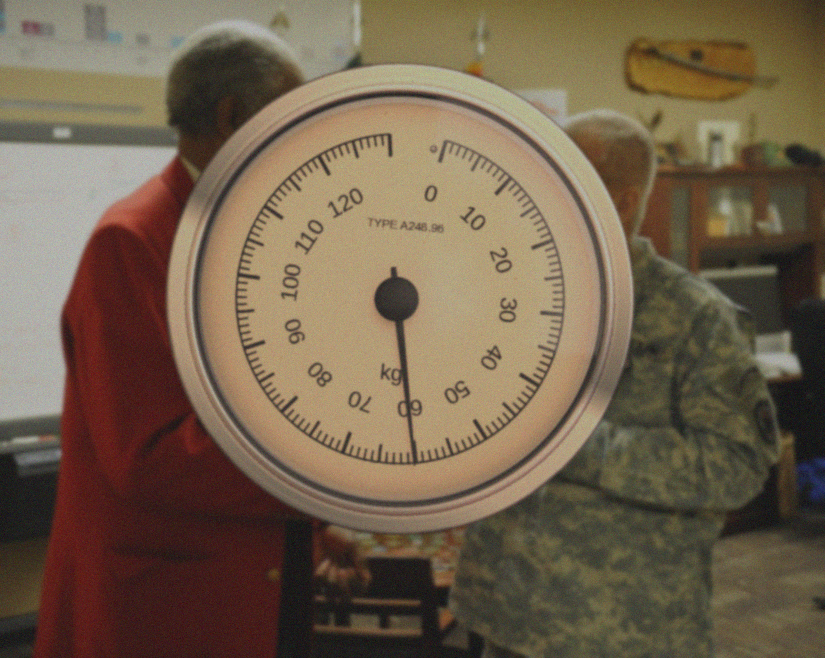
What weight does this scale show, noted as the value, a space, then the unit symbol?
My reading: 60 kg
